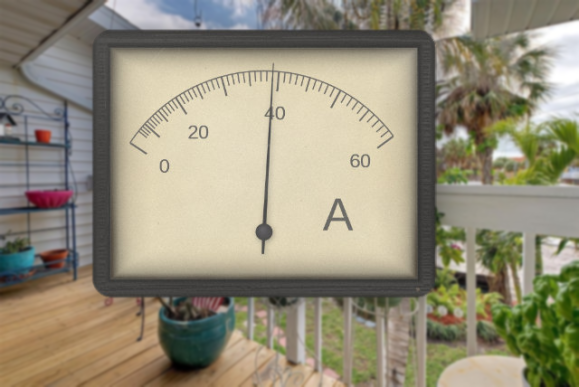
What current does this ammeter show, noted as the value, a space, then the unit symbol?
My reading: 39 A
